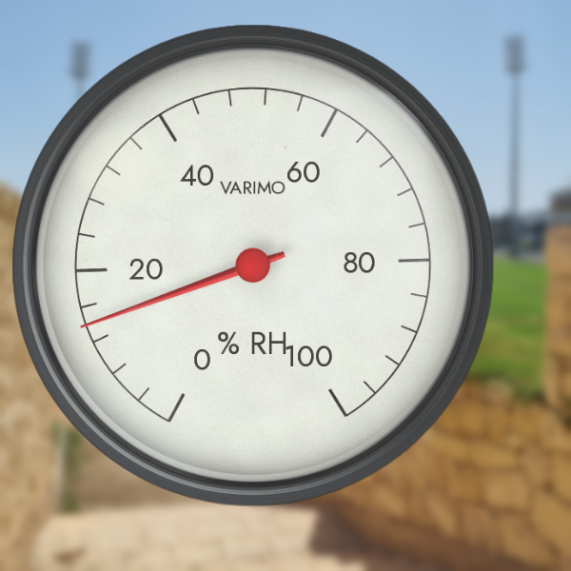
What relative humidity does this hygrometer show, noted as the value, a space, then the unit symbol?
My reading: 14 %
